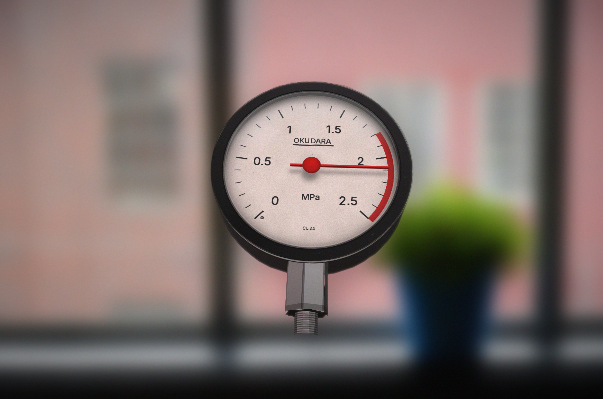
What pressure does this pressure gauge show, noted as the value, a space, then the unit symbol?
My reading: 2.1 MPa
